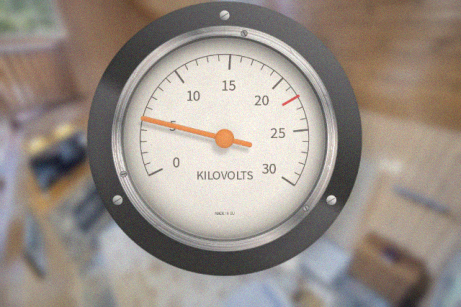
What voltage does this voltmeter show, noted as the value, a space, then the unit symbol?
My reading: 5 kV
